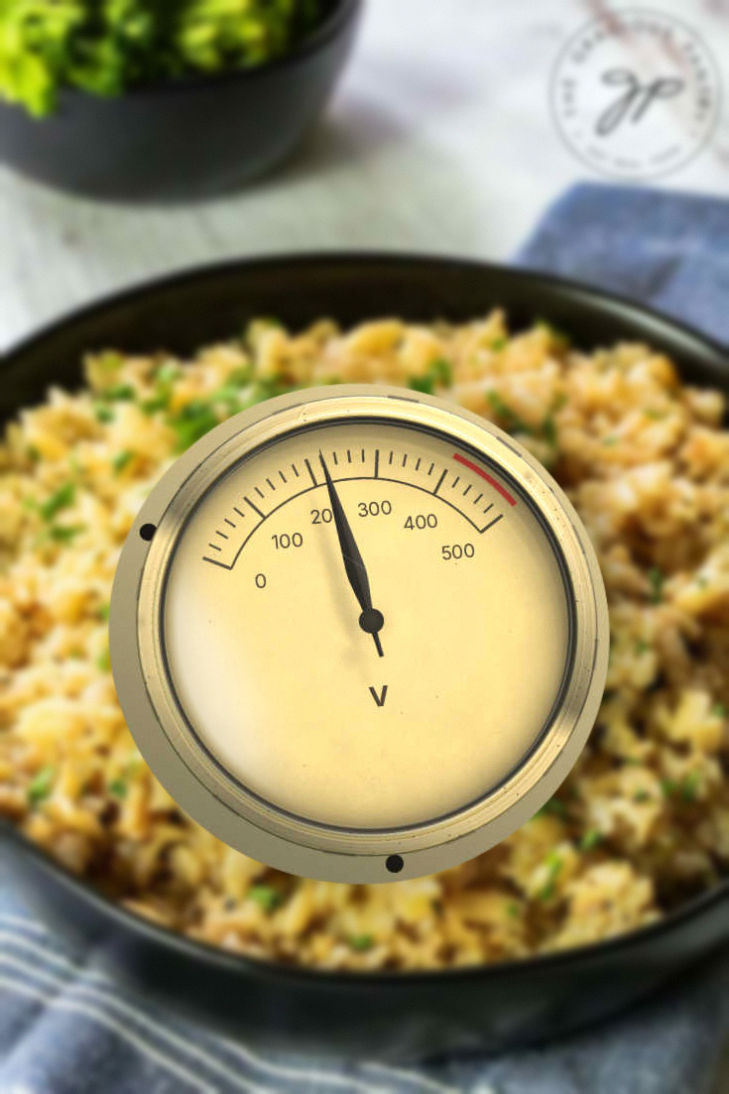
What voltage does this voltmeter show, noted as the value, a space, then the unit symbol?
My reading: 220 V
